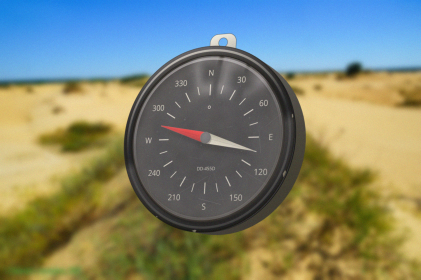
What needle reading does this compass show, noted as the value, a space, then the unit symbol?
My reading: 285 °
